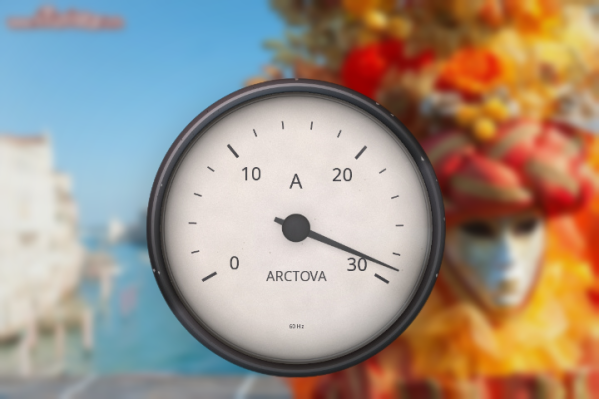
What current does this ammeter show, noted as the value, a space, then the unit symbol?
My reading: 29 A
